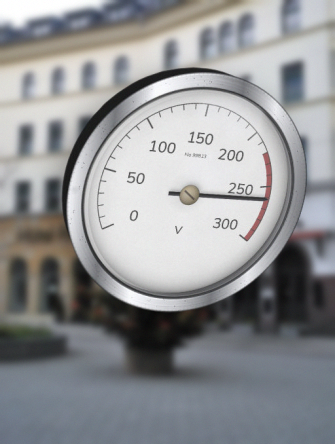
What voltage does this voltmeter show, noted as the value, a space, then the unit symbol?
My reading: 260 V
